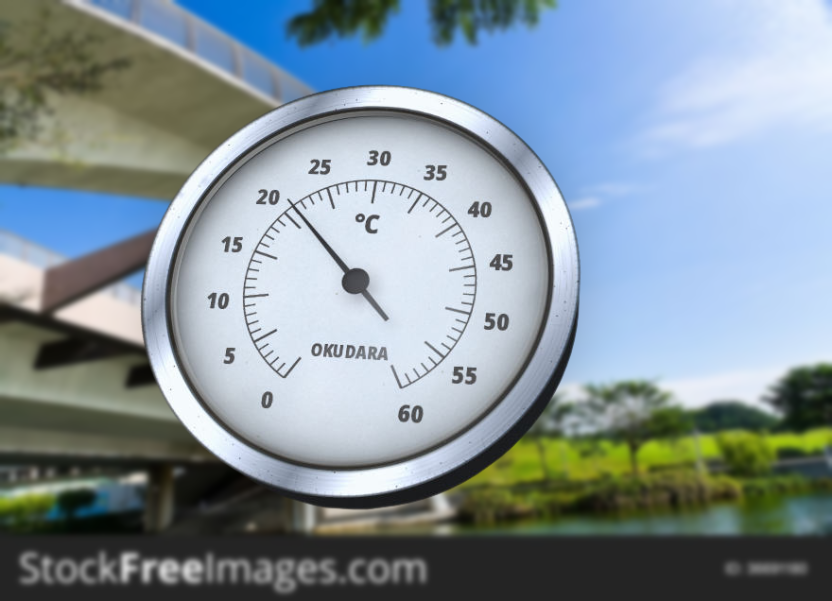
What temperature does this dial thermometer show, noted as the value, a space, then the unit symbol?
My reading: 21 °C
